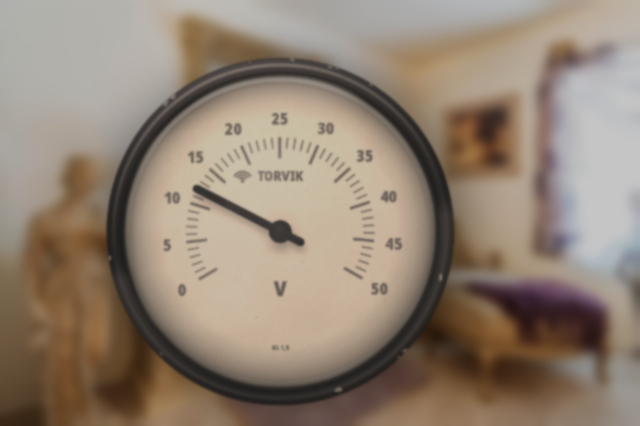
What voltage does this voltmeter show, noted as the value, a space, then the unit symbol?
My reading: 12 V
